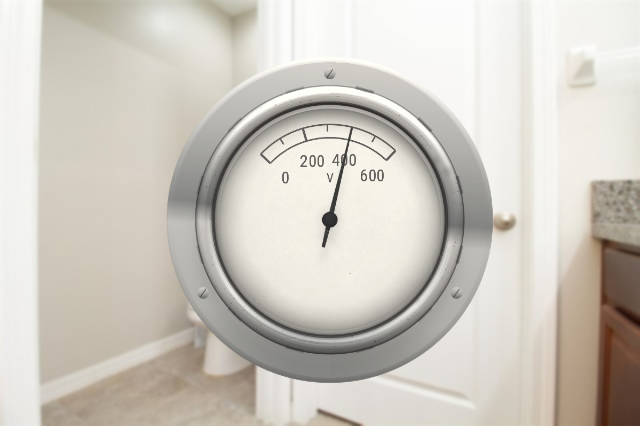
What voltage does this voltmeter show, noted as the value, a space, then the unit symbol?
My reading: 400 V
